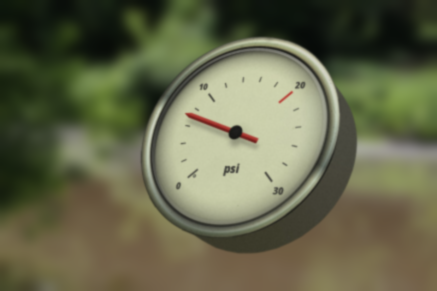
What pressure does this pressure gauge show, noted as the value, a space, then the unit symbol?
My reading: 7 psi
